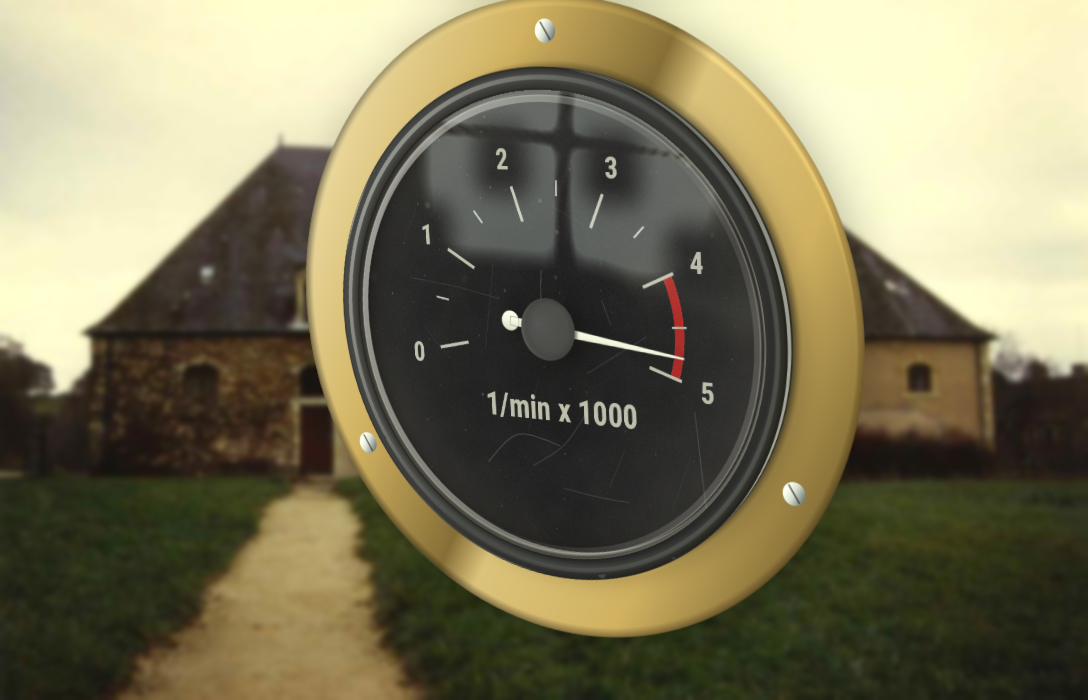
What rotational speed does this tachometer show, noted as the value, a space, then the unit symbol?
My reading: 4750 rpm
